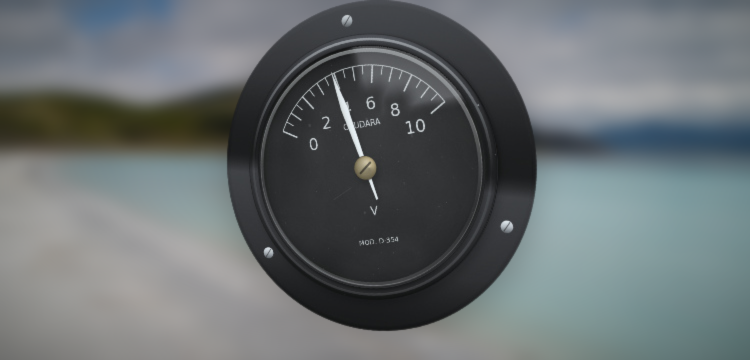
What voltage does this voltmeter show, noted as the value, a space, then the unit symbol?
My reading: 4 V
